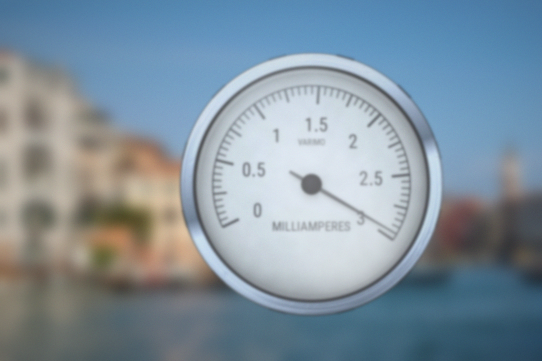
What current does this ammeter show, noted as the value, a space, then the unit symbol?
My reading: 2.95 mA
